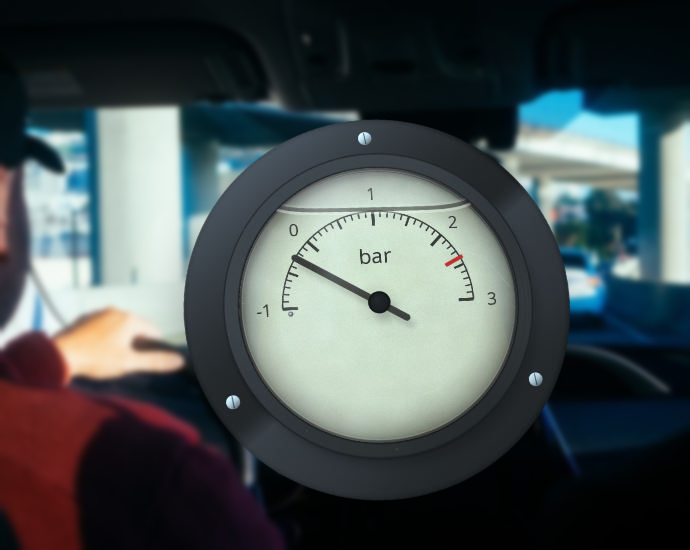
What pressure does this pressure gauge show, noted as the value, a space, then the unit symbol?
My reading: -0.3 bar
